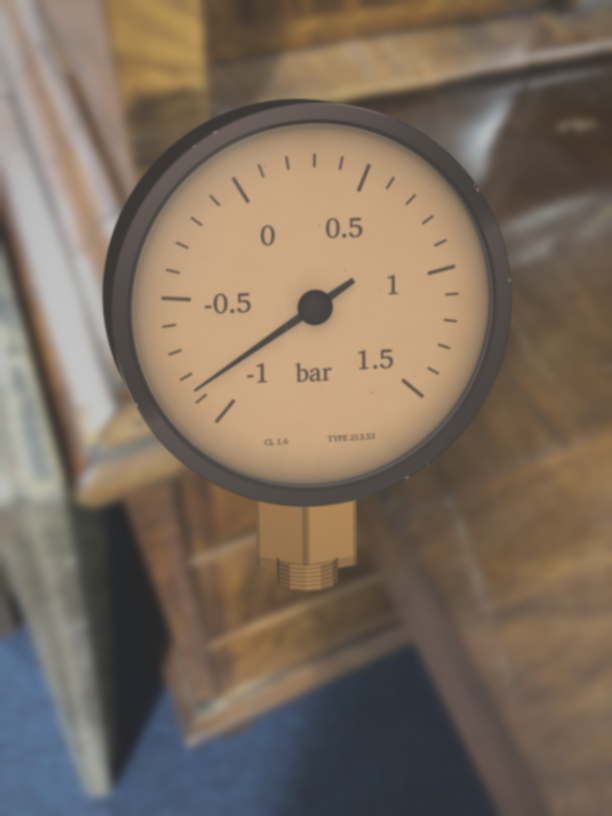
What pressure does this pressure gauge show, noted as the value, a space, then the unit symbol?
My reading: -0.85 bar
